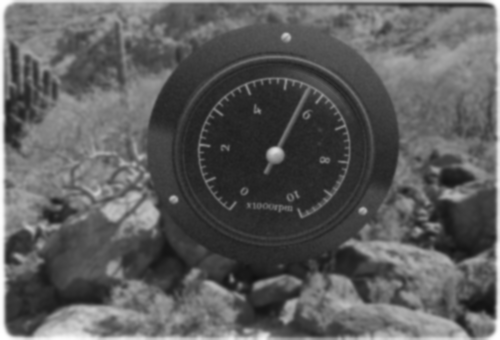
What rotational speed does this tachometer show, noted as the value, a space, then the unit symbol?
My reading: 5600 rpm
